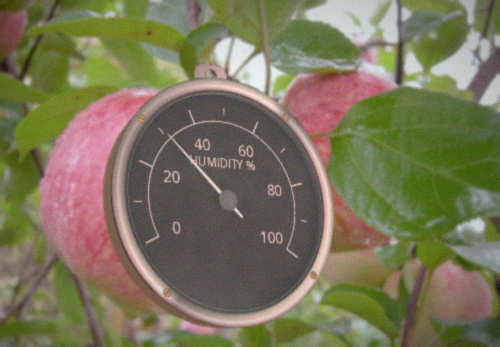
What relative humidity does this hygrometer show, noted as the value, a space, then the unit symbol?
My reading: 30 %
